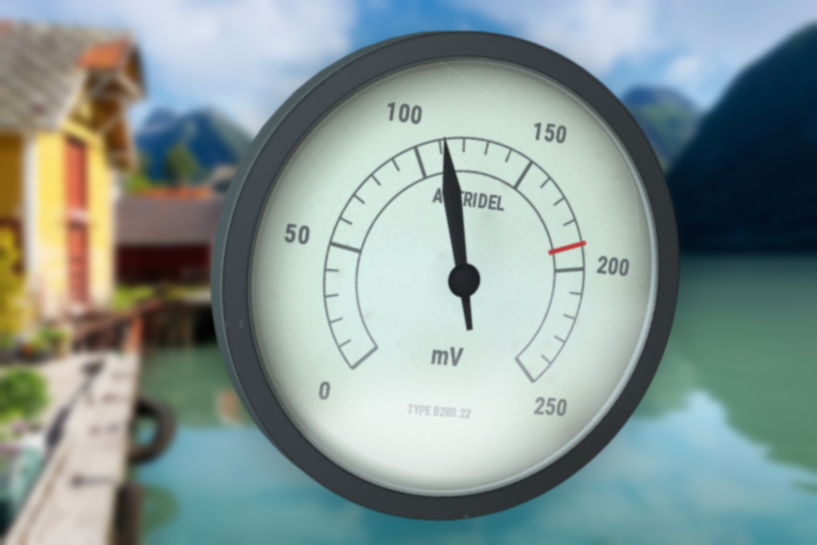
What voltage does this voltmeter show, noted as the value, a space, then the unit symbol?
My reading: 110 mV
